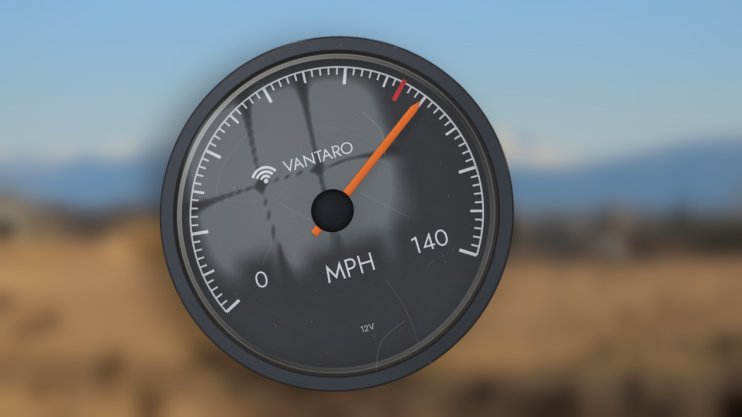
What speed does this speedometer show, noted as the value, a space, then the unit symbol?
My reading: 100 mph
